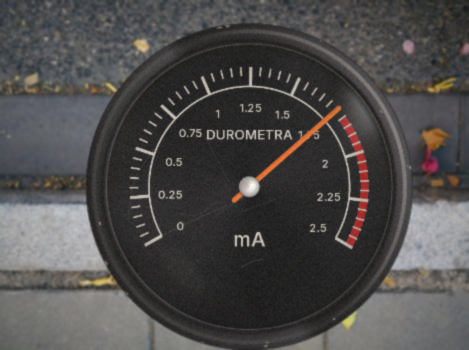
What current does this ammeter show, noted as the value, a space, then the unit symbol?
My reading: 1.75 mA
